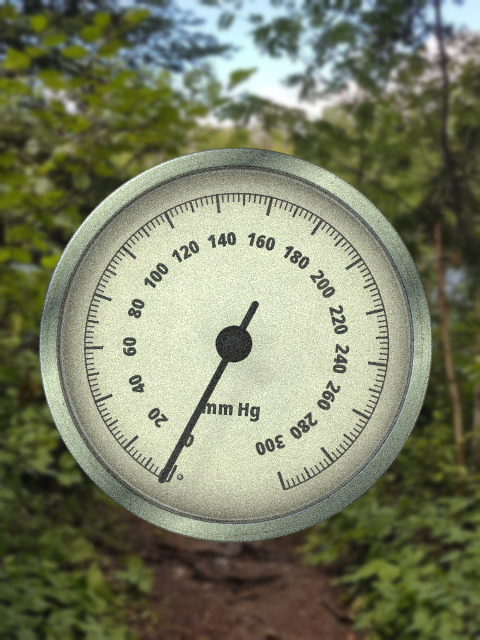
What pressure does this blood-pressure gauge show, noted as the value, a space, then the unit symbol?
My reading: 2 mmHg
